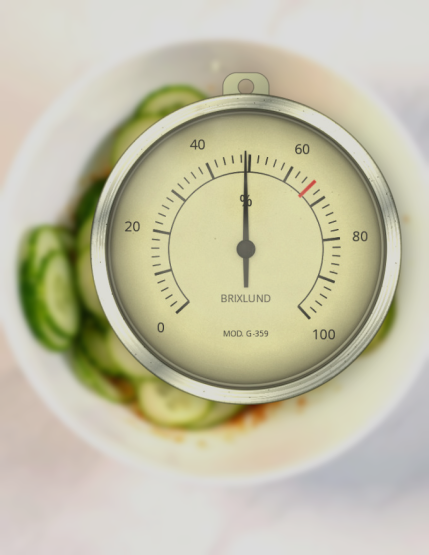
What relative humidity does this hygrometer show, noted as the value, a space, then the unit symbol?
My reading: 49 %
